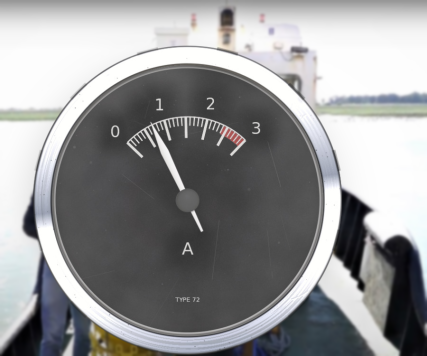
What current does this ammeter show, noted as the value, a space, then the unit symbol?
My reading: 0.7 A
